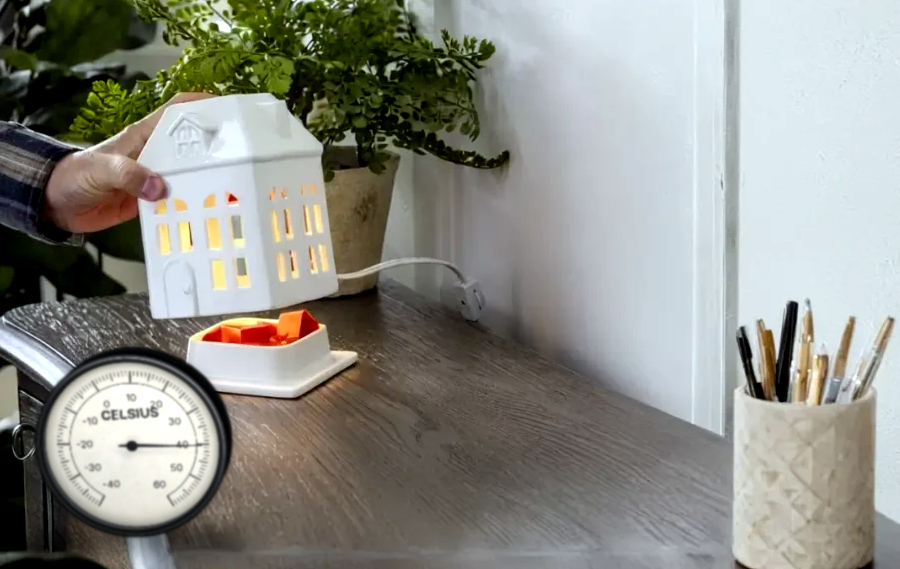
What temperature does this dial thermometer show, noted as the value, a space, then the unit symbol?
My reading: 40 °C
